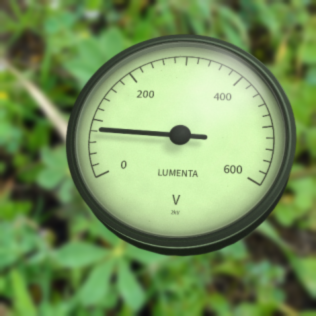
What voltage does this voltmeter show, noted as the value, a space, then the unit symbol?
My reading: 80 V
